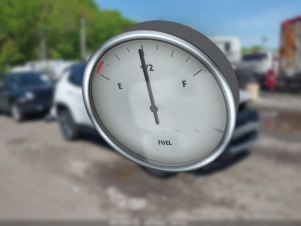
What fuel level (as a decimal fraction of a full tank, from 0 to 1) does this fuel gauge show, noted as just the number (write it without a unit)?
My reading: 0.5
